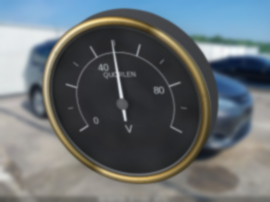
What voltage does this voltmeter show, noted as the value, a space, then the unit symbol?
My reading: 50 V
